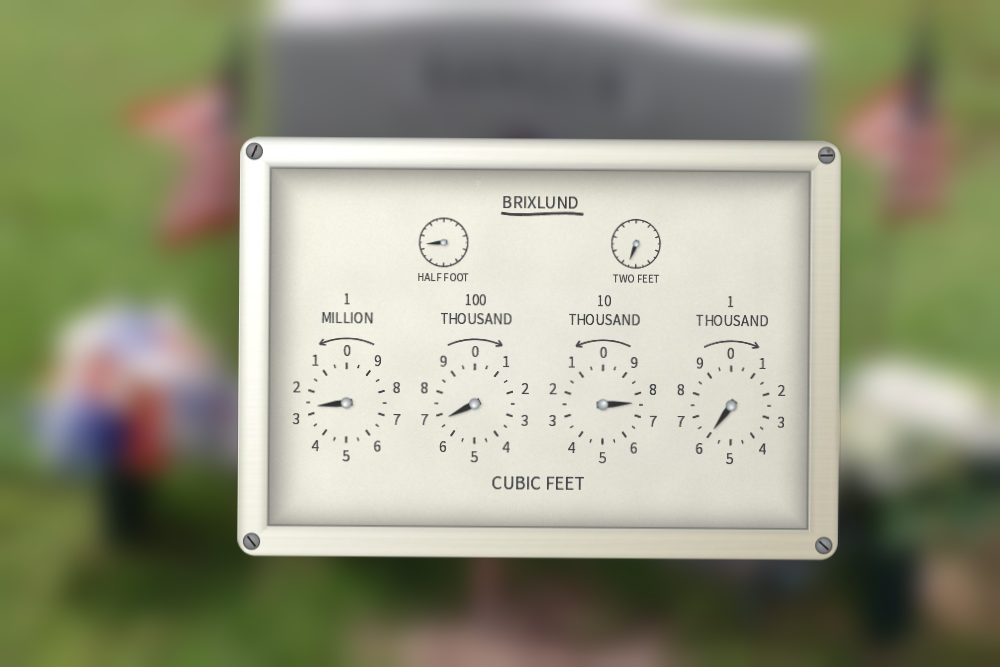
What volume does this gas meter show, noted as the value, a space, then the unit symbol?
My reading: 267600 ft³
